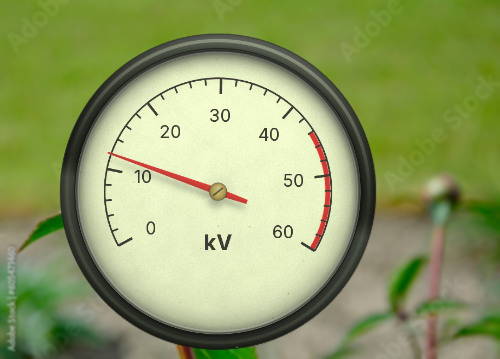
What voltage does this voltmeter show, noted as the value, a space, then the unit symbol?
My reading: 12 kV
